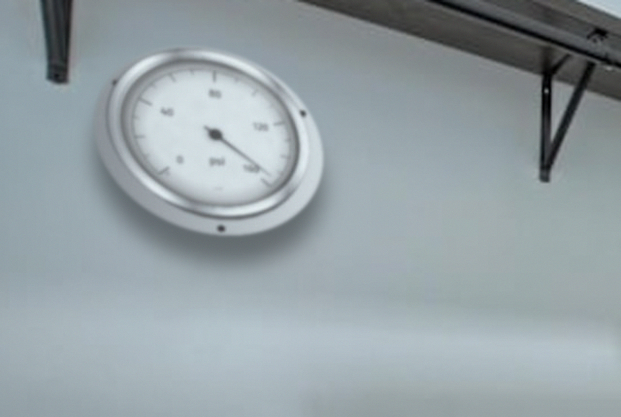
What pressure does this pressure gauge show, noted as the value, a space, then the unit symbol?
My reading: 155 psi
